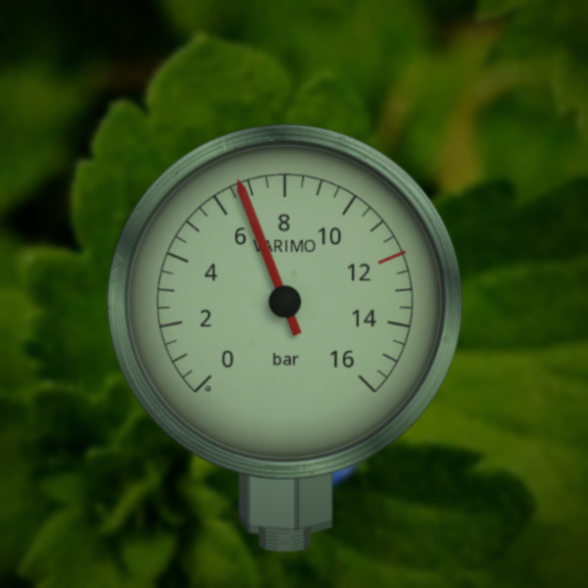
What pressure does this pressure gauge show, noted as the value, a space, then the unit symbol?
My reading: 6.75 bar
